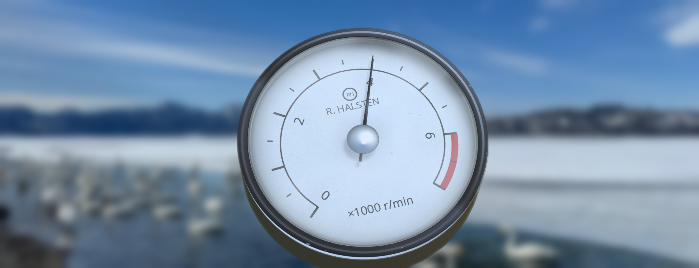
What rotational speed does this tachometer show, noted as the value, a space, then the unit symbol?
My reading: 4000 rpm
